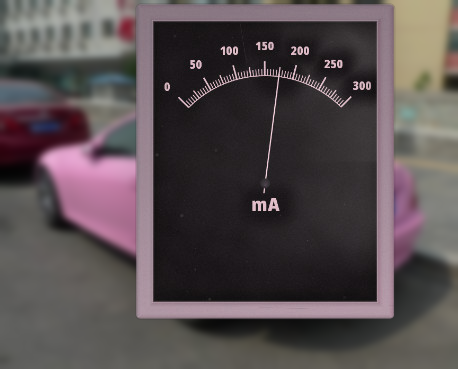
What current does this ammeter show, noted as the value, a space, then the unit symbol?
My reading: 175 mA
